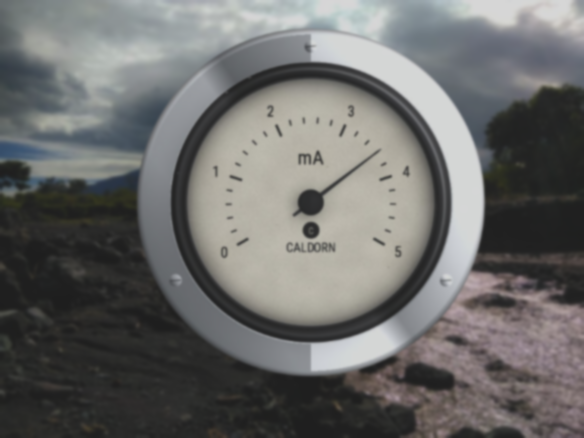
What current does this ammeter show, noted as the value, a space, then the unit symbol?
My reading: 3.6 mA
